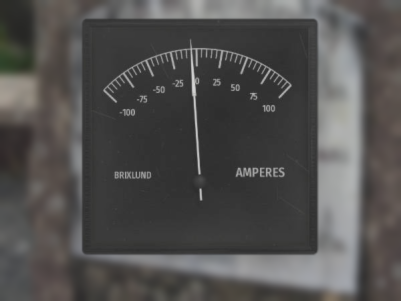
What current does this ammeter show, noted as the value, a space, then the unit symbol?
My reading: -5 A
